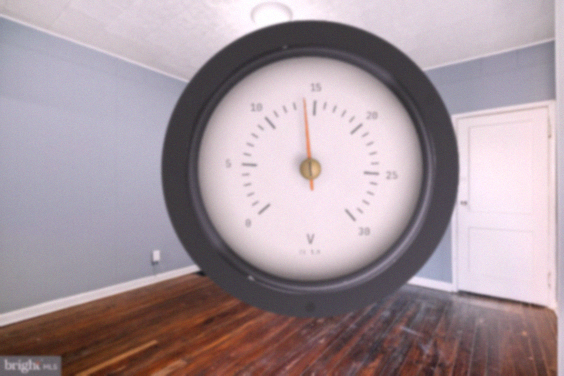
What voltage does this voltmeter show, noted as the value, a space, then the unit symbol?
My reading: 14 V
